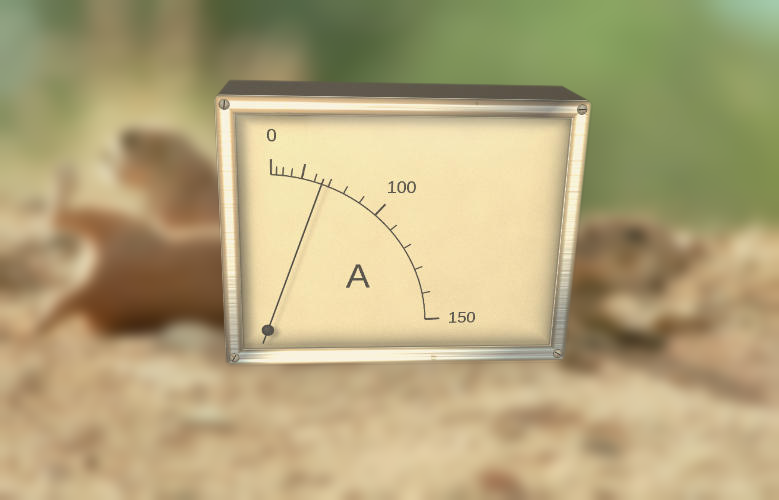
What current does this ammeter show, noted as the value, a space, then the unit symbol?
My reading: 65 A
